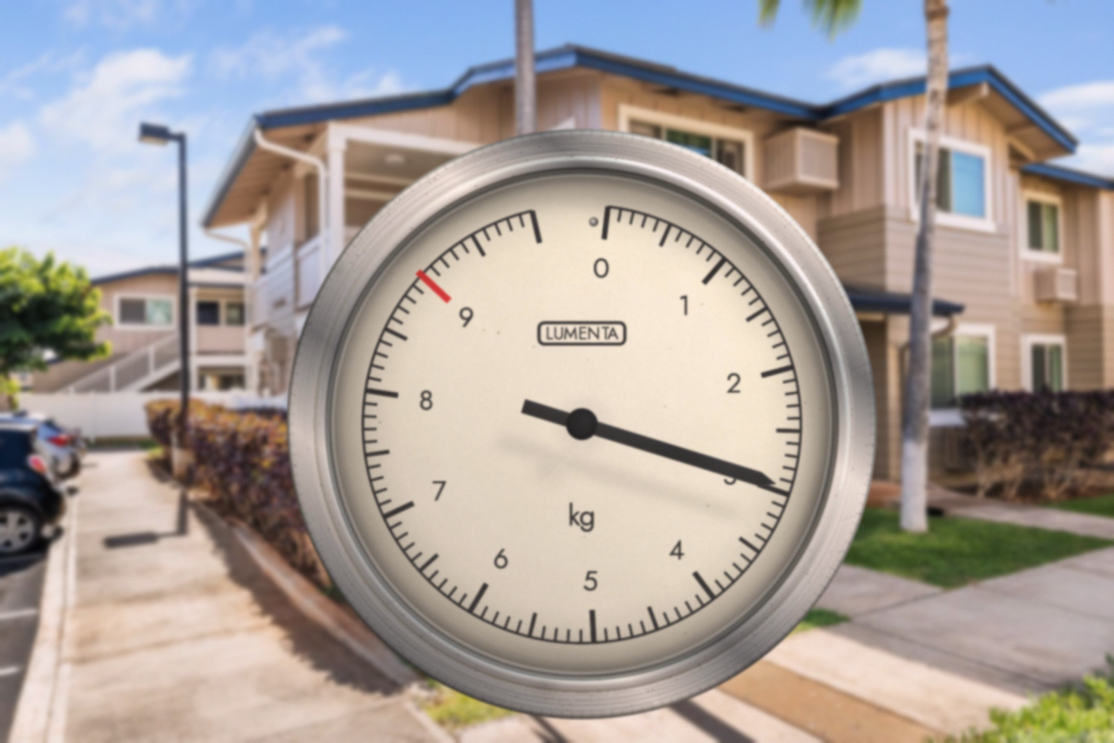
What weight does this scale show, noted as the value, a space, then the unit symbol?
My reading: 2.95 kg
